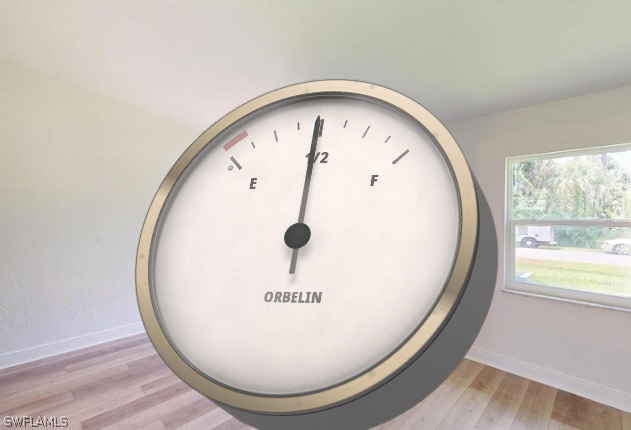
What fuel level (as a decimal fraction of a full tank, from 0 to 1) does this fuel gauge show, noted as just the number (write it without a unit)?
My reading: 0.5
